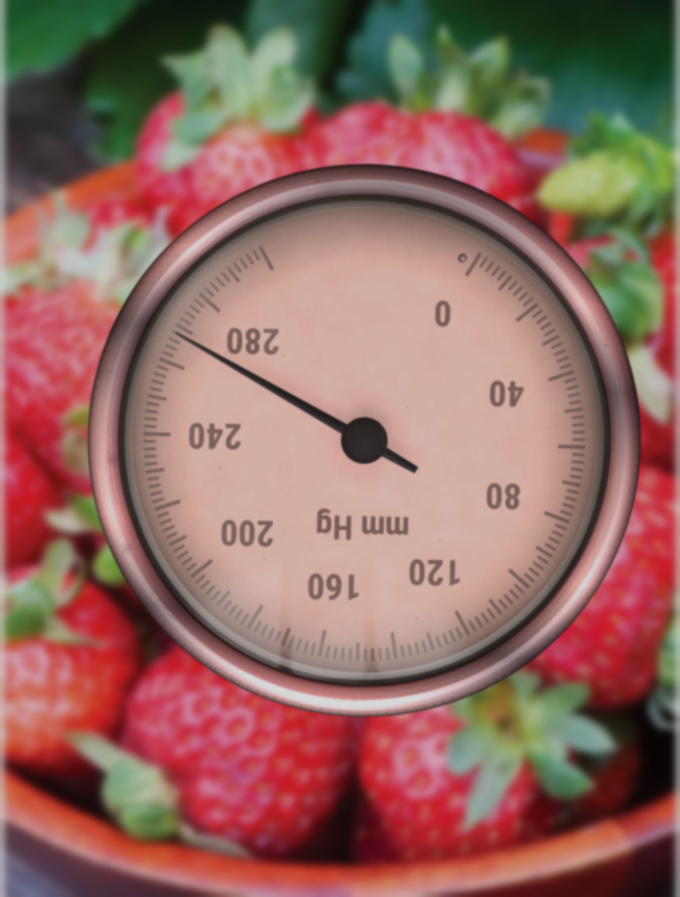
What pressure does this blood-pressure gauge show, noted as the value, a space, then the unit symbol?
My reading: 268 mmHg
